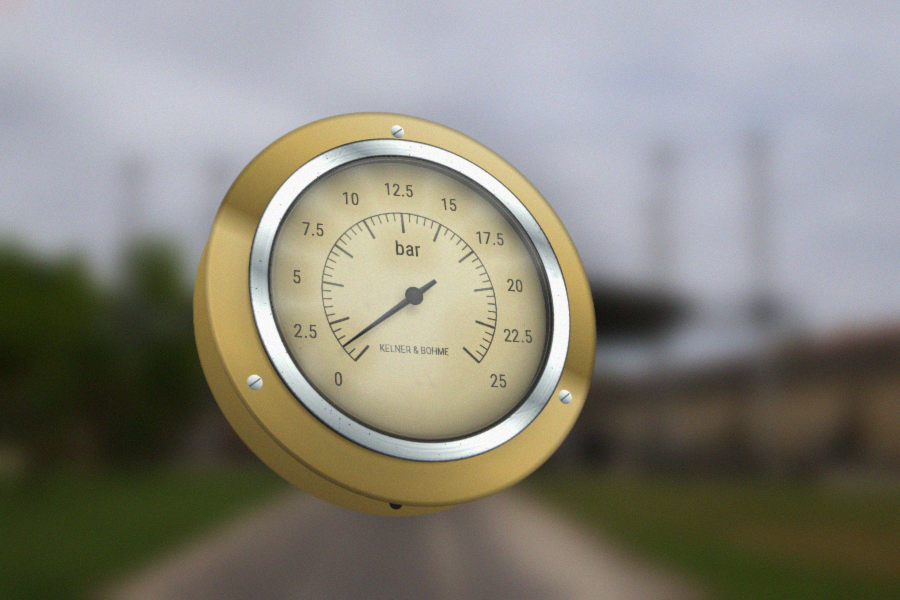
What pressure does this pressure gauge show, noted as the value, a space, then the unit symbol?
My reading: 1 bar
